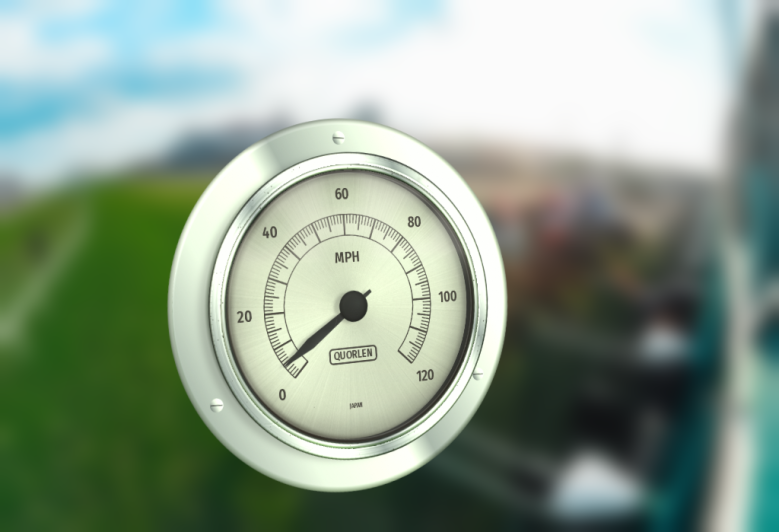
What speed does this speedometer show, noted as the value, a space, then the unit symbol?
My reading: 5 mph
